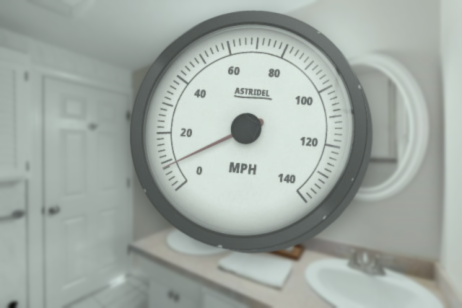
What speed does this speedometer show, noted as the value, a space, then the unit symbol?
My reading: 8 mph
